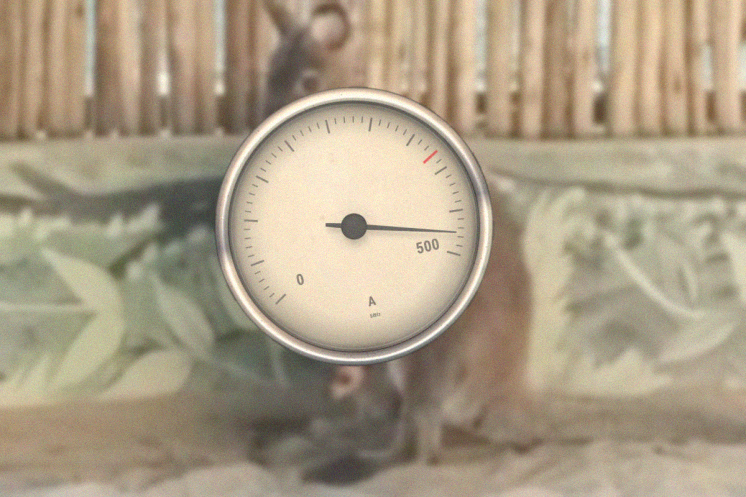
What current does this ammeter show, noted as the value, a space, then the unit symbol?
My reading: 475 A
